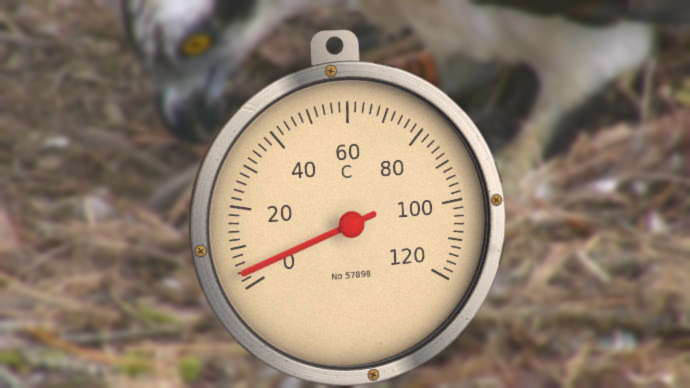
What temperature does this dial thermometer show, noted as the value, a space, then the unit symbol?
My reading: 4 °C
